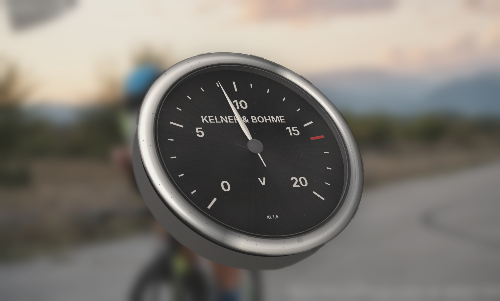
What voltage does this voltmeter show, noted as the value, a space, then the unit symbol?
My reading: 9 V
